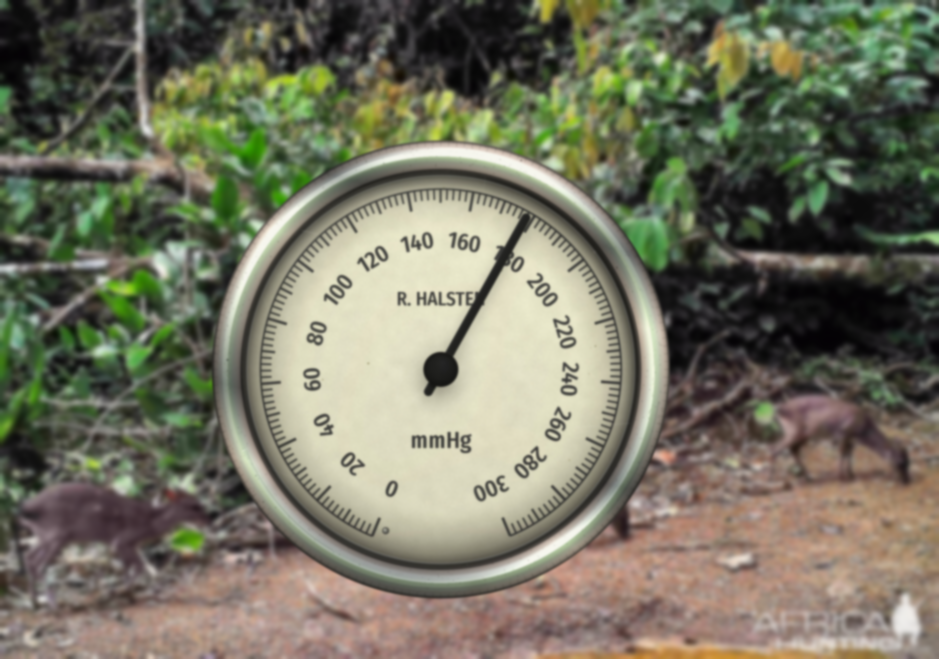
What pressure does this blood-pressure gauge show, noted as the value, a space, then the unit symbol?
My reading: 178 mmHg
